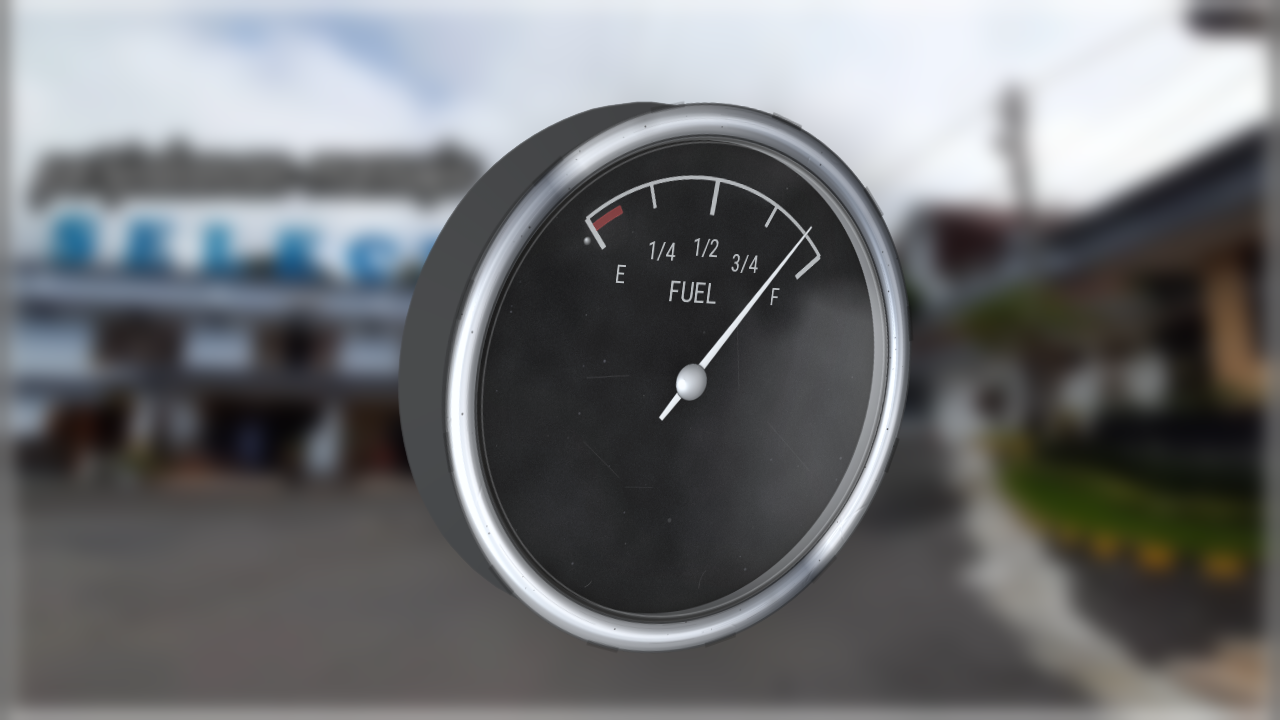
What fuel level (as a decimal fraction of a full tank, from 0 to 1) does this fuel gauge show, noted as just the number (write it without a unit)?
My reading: 0.875
